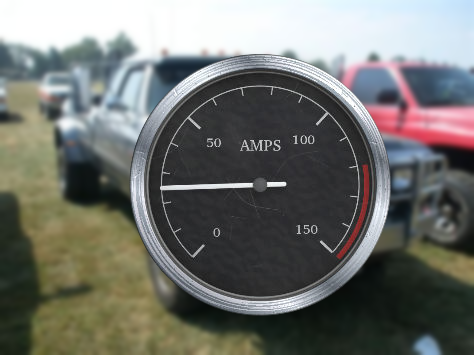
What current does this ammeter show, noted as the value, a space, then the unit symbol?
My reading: 25 A
